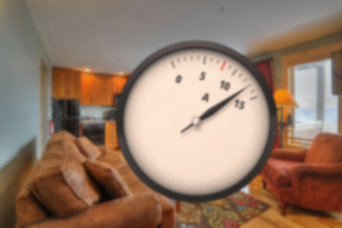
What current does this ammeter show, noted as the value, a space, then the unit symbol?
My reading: 13 A
